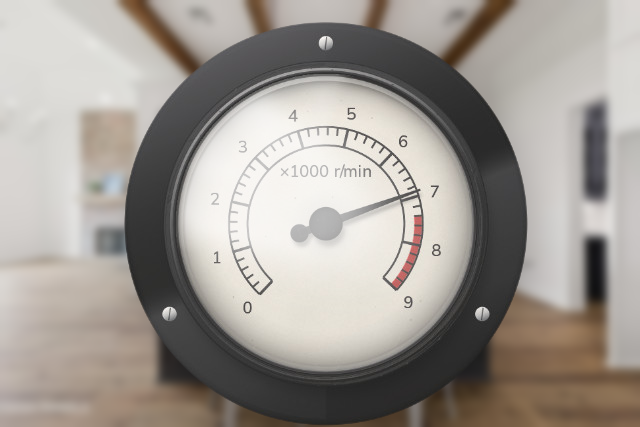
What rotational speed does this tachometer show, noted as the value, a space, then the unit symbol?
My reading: 6900 rpm
